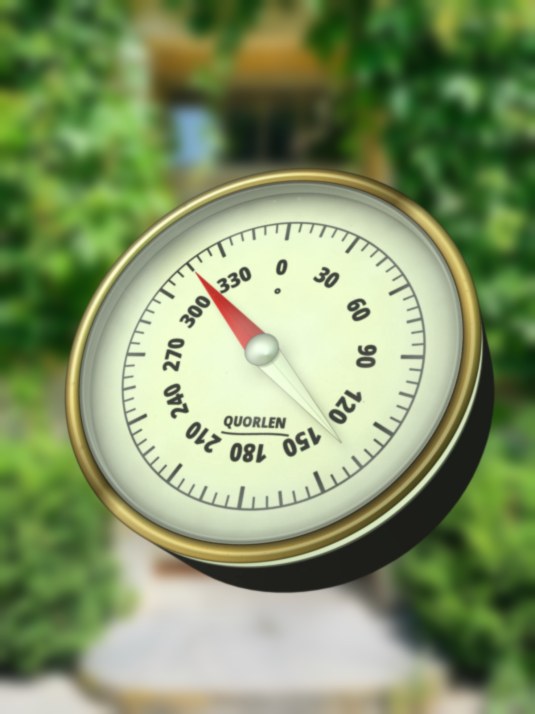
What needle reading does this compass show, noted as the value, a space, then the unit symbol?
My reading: 315 °
